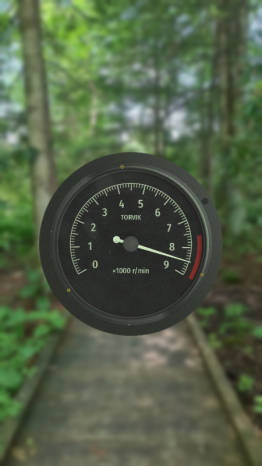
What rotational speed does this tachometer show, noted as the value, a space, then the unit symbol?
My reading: 8500 rpm
